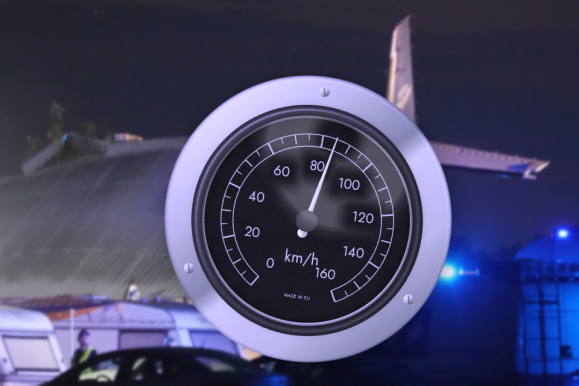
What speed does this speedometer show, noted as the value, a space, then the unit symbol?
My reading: 85 km/h
